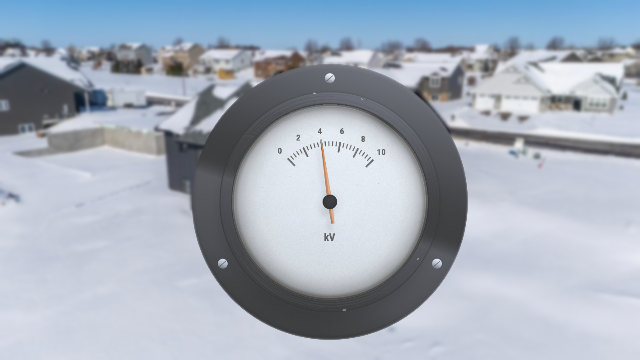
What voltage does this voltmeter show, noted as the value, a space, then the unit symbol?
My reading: 4 kV
